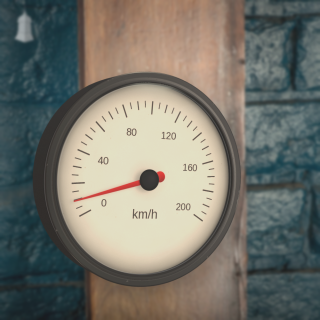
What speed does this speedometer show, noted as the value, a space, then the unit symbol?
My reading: 10 km/h
